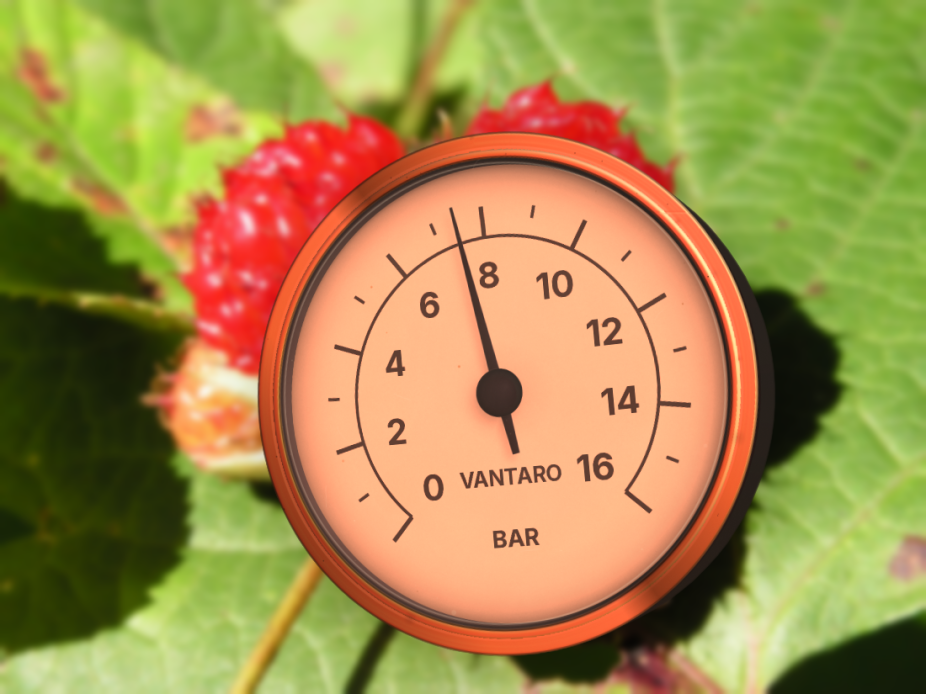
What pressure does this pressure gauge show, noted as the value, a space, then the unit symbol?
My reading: 7.5 bar
